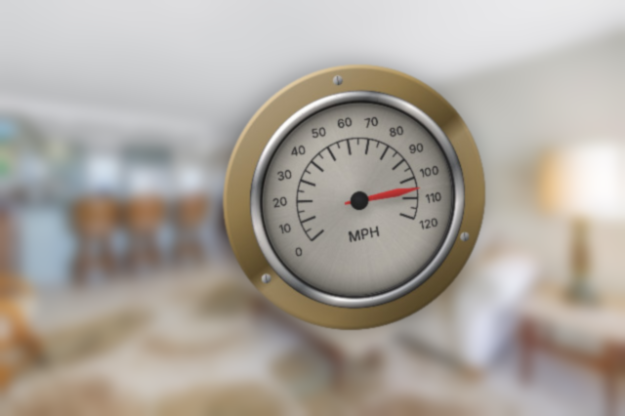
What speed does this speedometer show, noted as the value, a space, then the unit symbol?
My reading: 105 mph
